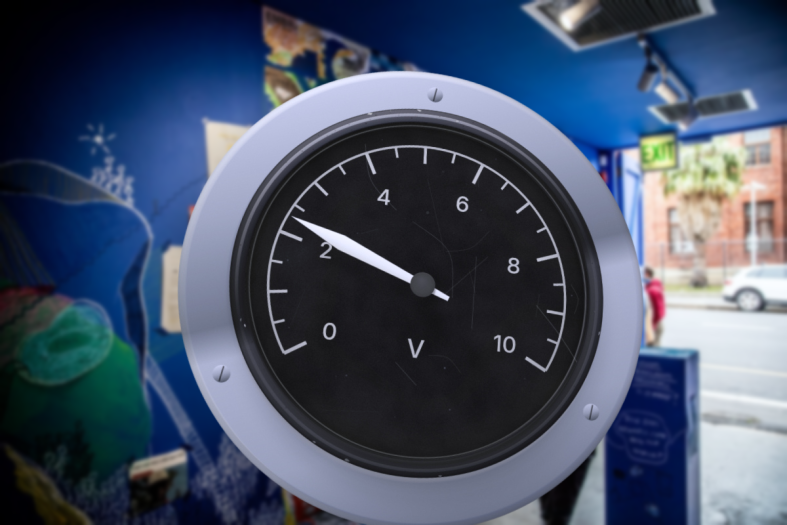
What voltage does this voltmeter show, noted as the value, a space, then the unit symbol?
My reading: 2.25 V
